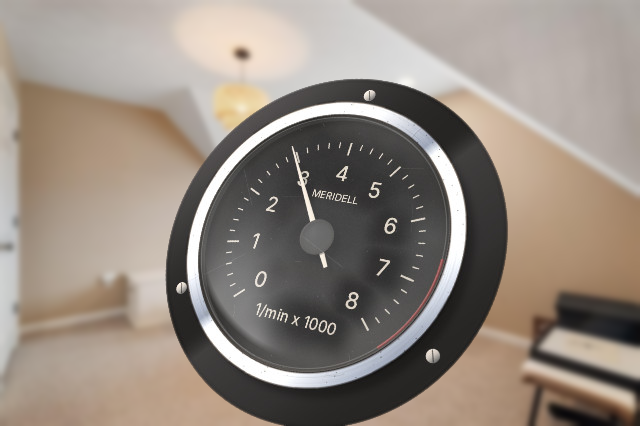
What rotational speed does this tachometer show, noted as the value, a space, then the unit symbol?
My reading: 3000 rpm
